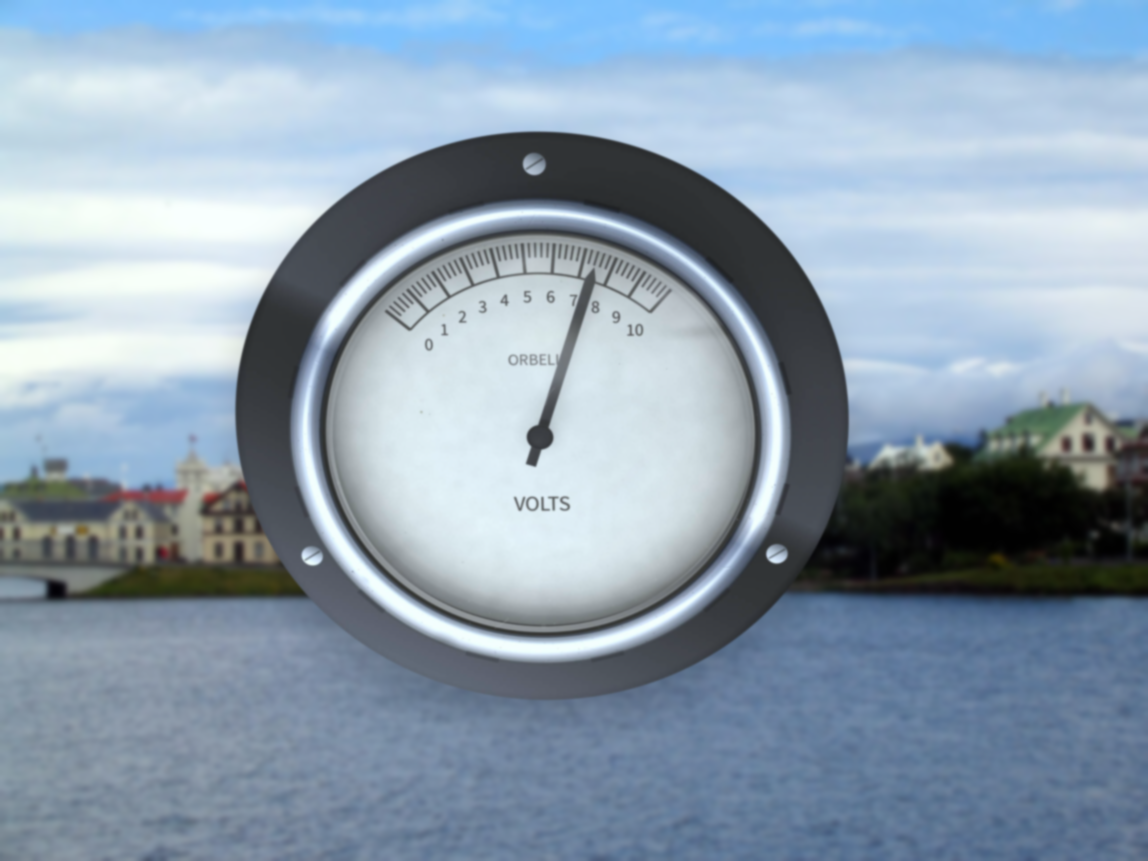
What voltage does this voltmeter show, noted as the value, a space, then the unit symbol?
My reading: 7.4 V
